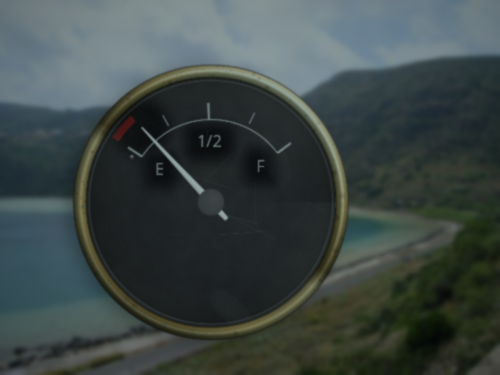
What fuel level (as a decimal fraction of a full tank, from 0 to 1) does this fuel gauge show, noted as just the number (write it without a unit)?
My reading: 0.125
